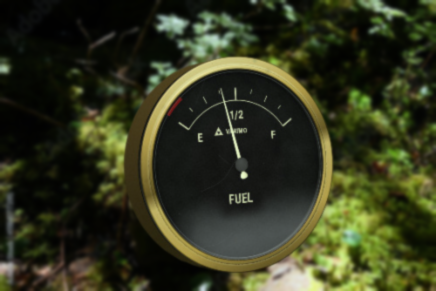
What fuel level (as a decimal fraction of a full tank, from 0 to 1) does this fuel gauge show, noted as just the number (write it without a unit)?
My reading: 0.375
